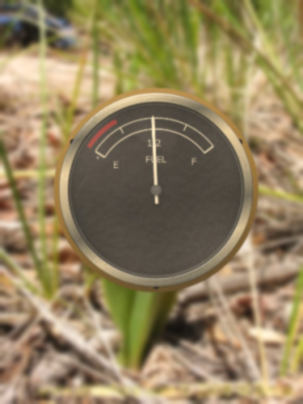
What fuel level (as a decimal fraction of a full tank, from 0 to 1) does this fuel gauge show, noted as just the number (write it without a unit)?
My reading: 0.5
